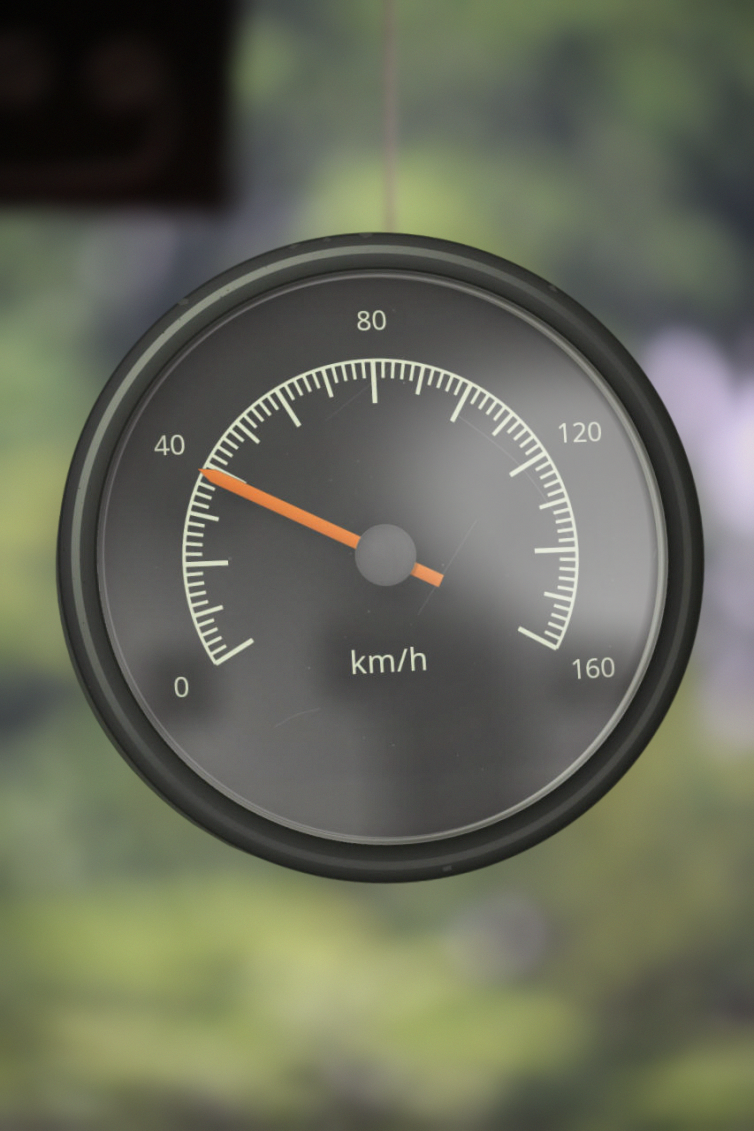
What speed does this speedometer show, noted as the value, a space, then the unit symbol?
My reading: 38 km/h
